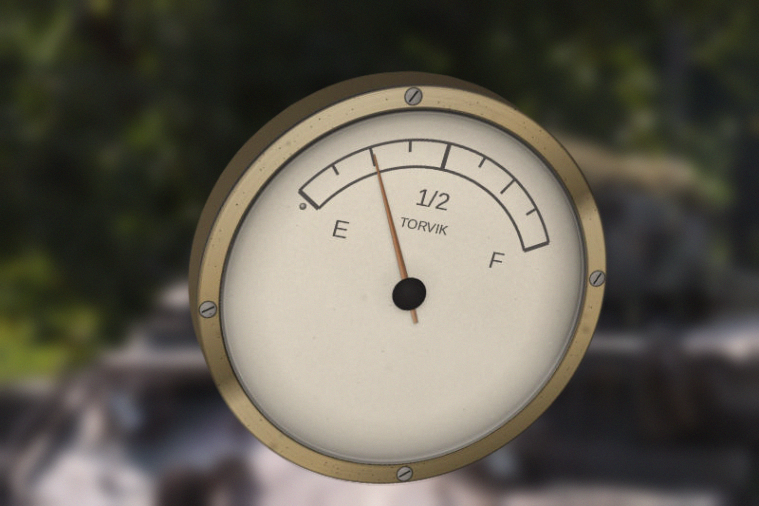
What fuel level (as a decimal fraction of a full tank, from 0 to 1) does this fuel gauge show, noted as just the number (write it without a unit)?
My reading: 0.25
